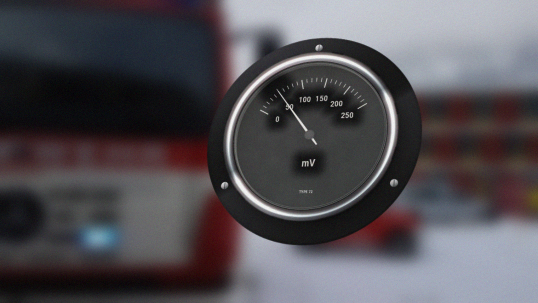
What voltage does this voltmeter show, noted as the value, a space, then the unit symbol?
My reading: 50 mV
